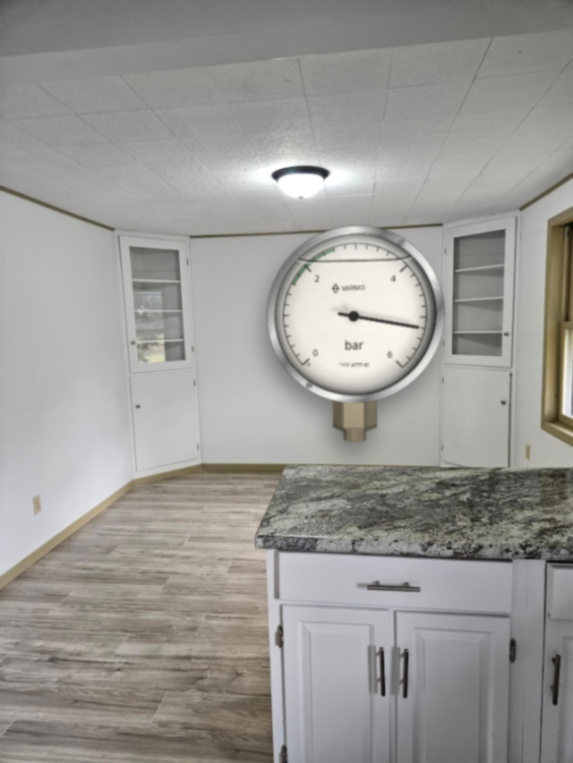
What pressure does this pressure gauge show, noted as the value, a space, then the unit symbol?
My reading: 5.2 bar
